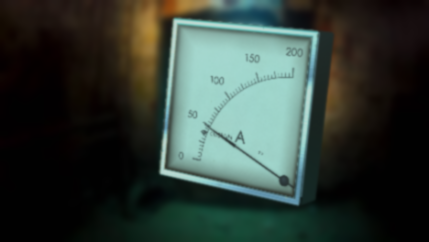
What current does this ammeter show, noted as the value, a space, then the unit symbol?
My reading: 50 A
